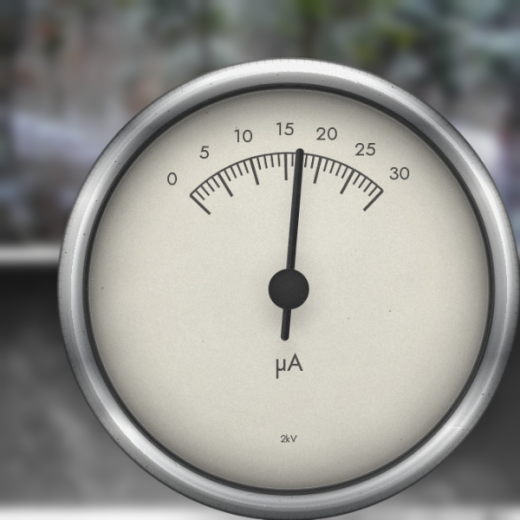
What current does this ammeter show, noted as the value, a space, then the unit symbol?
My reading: 17 µA
